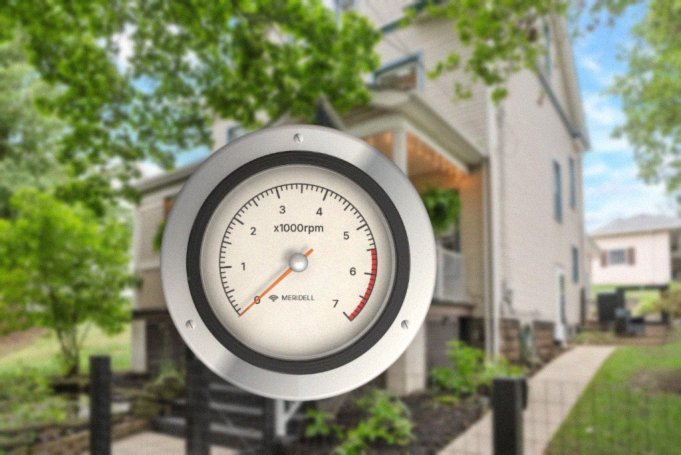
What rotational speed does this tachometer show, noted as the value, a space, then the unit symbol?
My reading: 0 rpm
